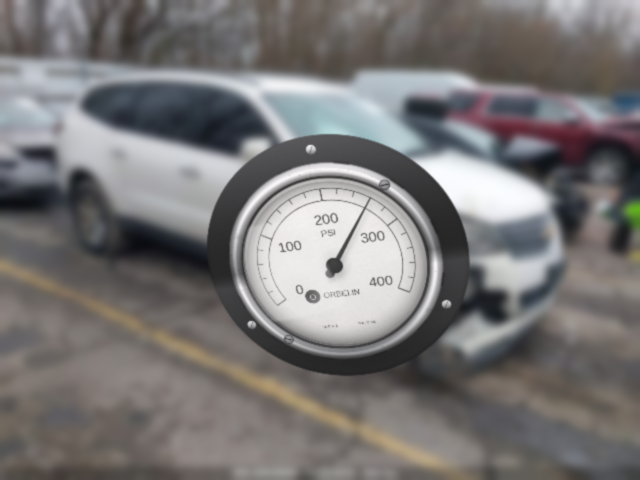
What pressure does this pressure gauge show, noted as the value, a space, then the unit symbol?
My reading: 260 psi
